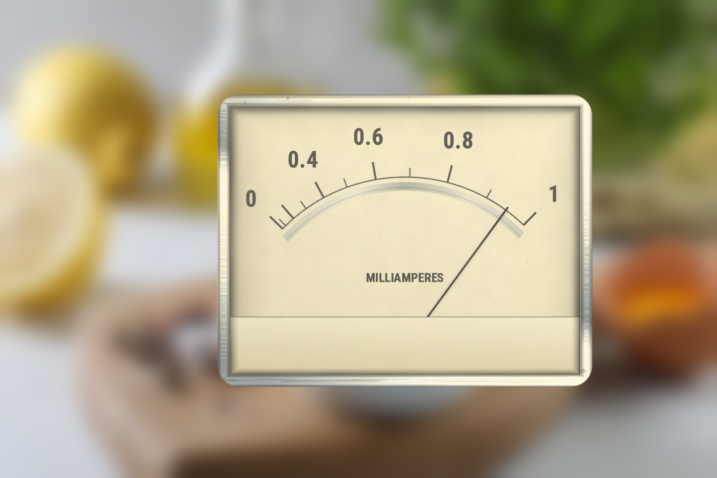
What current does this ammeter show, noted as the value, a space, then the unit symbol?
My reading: 0.95 mA
